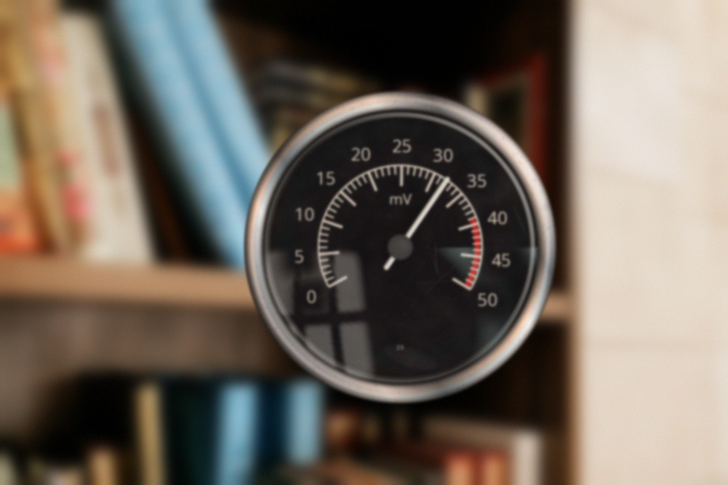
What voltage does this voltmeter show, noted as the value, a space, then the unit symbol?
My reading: 32 mV
